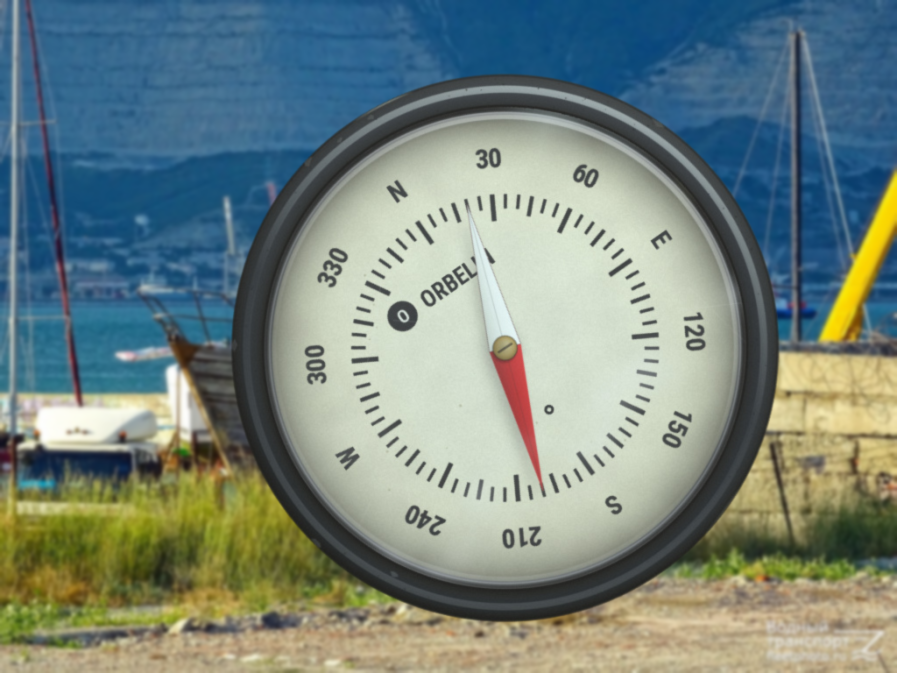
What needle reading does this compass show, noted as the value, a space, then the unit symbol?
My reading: 200 °
